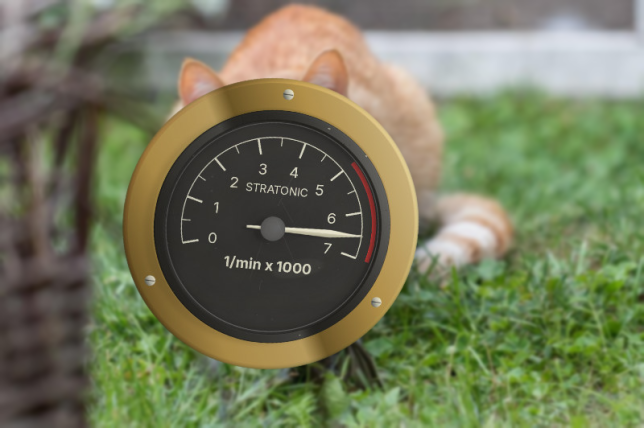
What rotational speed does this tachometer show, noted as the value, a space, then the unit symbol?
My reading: 6500 rpm
